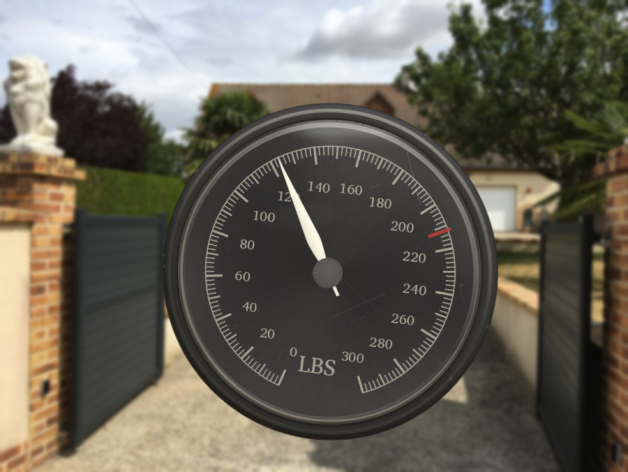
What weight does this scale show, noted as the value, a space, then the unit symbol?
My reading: 124 lb
